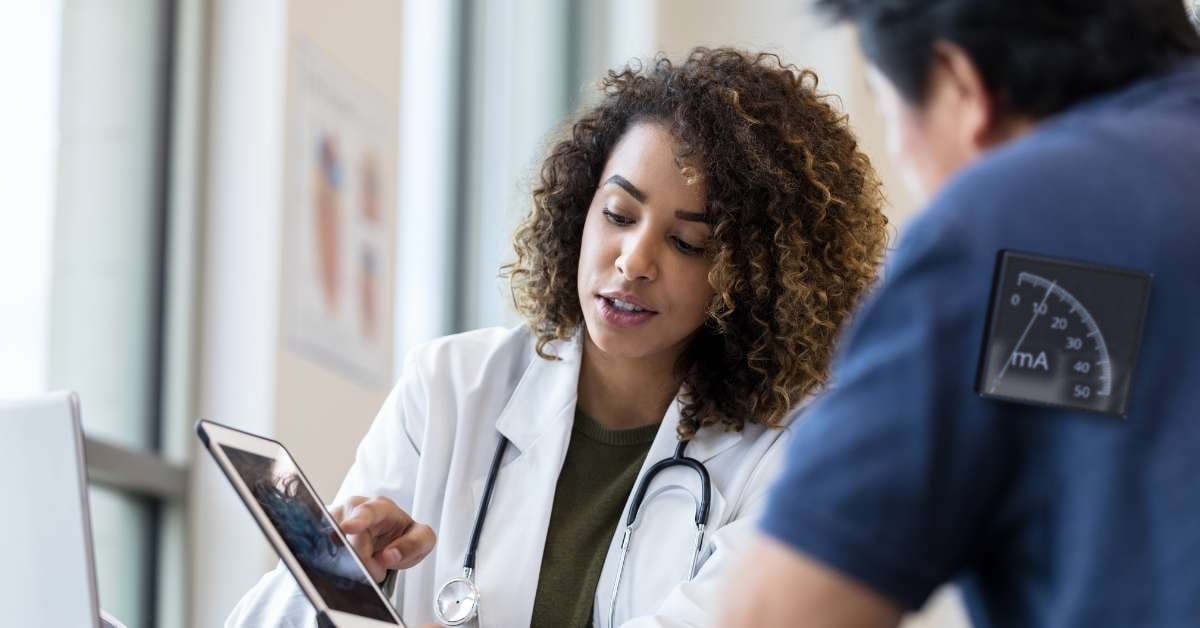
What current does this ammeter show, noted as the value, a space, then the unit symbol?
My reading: 10 mA
